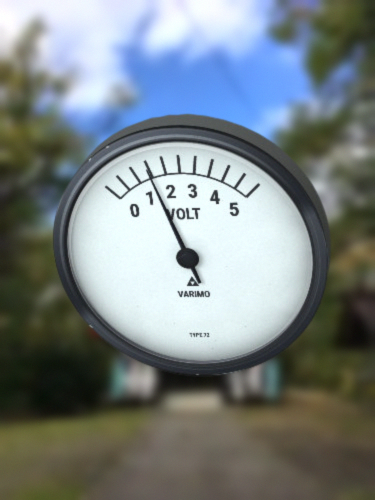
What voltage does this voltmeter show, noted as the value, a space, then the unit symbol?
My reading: 1.5 V
